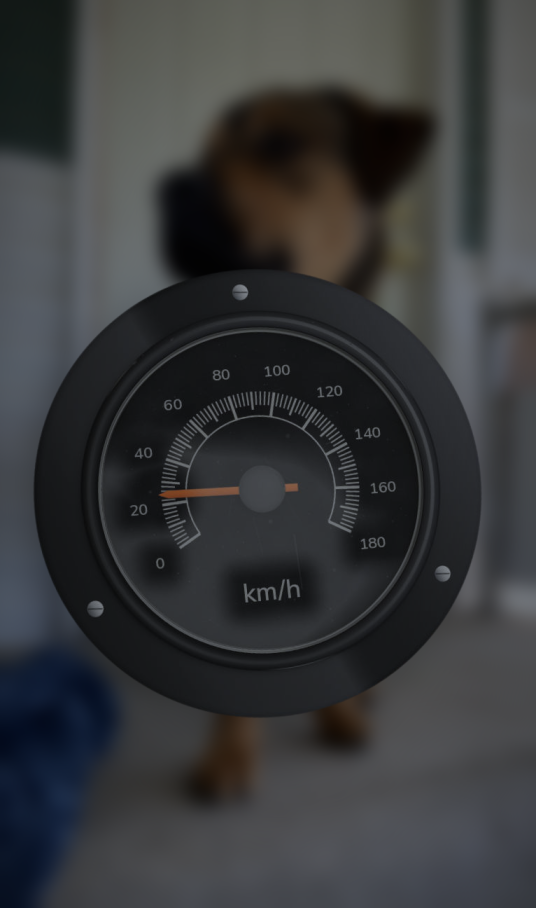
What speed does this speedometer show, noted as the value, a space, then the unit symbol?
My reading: 24 km/h
